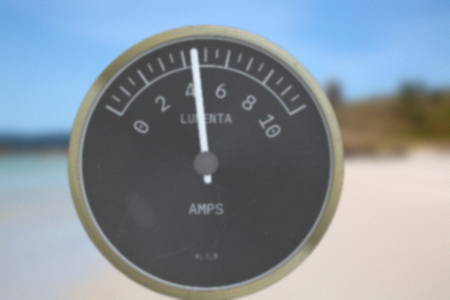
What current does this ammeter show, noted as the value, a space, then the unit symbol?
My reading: 4.5 A
